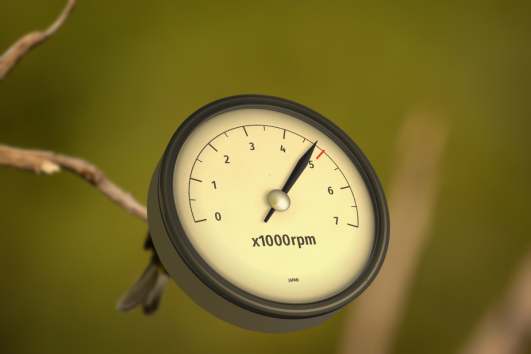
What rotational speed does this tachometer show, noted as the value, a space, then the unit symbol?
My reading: 4750 rpm
